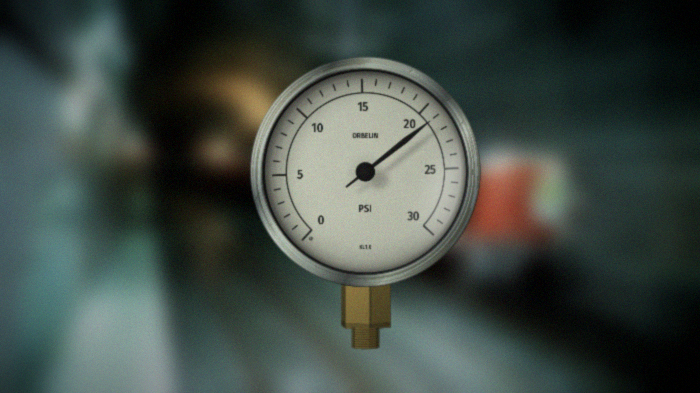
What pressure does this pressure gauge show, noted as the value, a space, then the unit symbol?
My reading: 21 psi
